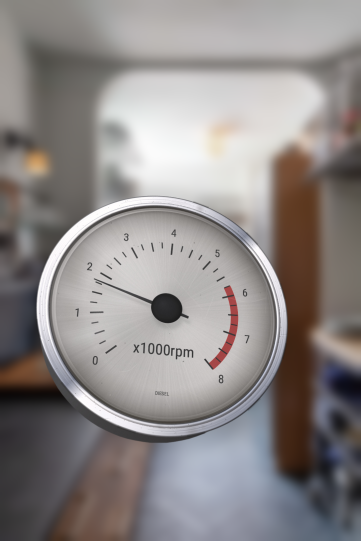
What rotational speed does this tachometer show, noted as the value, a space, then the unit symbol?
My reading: 1750 rpm
